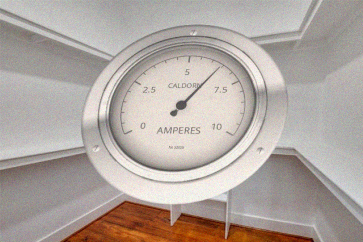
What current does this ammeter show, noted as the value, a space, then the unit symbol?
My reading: 6.5 A
